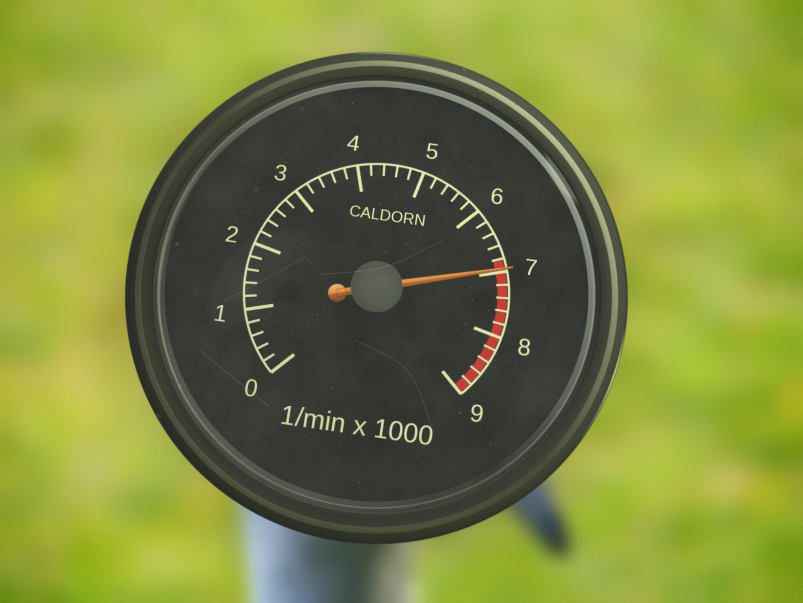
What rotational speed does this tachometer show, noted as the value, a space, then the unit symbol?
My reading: 7000 rpm
